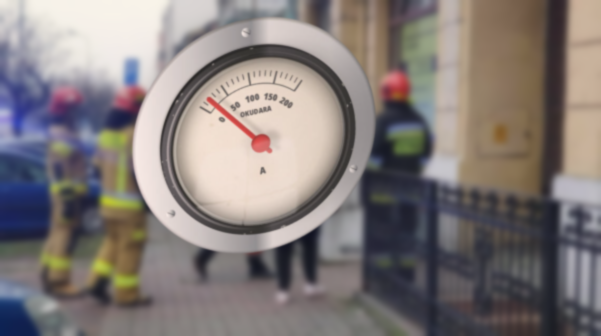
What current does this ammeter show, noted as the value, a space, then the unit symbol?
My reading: 20 A
